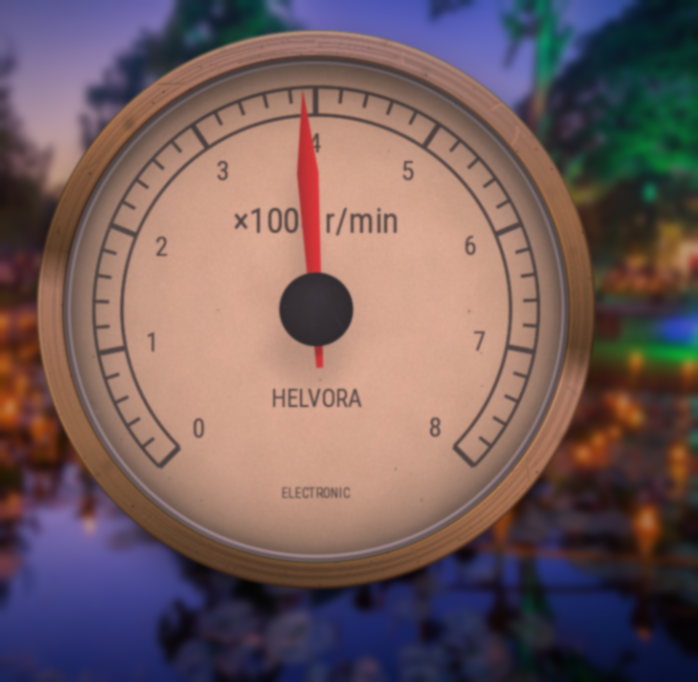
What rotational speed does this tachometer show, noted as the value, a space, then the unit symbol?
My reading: 3900 rpm
